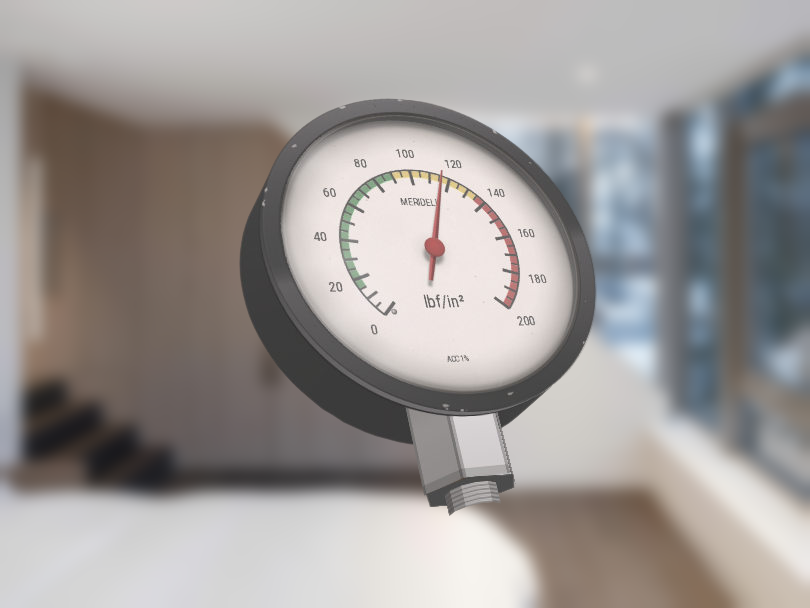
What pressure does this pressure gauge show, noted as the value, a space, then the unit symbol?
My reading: 115 psi
